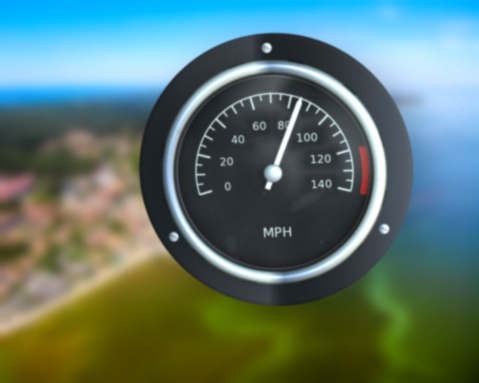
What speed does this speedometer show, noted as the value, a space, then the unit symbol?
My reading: 85 mph
